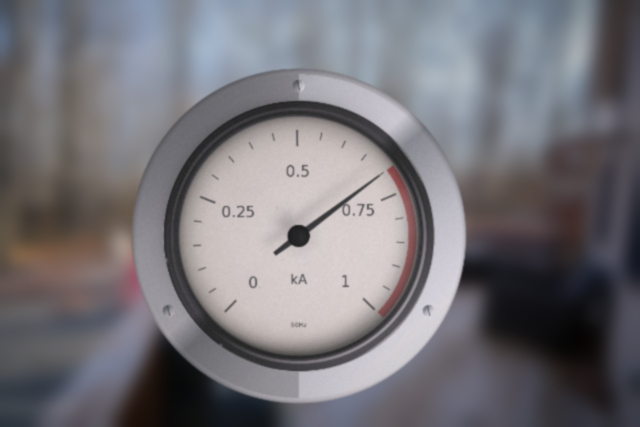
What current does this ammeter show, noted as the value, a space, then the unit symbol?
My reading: 0.7 kA
